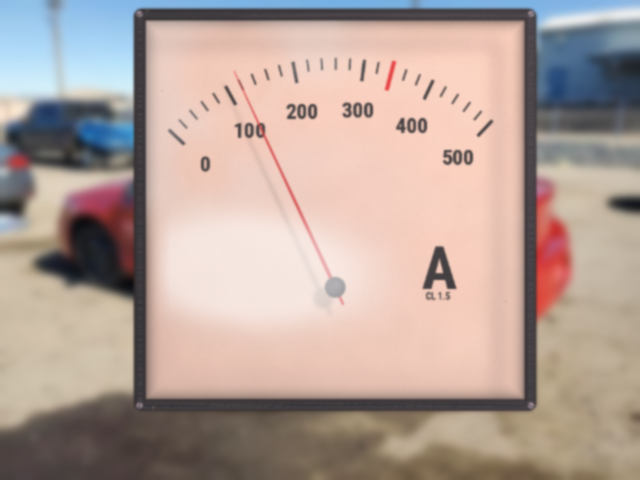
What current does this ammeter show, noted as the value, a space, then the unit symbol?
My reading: 120 A
